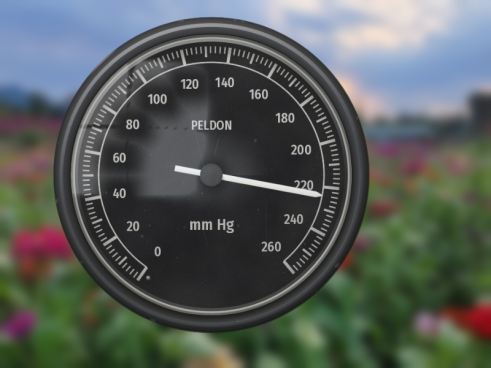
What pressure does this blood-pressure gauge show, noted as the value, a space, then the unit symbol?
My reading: 224 mmHg
